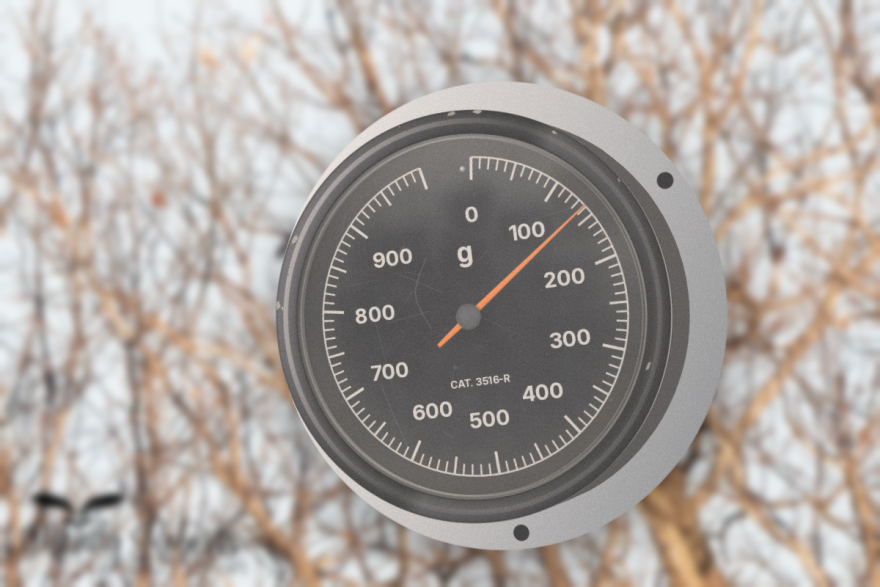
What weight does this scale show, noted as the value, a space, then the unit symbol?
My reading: 140 g
